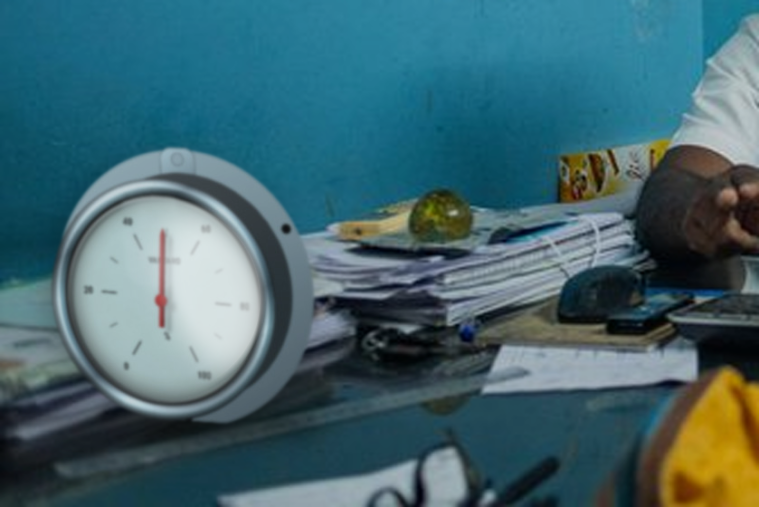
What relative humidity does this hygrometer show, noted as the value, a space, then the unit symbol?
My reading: 50 %
